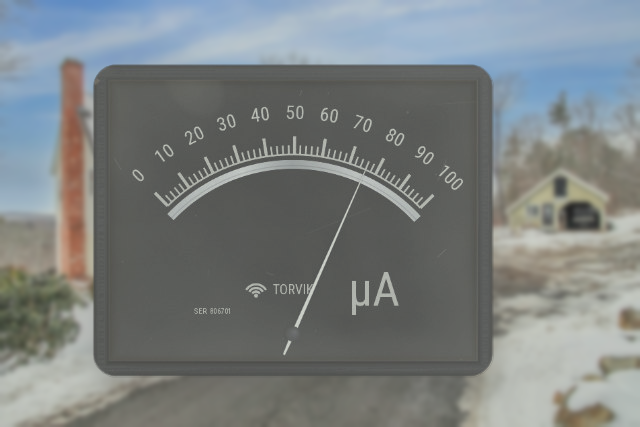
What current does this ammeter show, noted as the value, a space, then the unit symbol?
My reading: 76 µA
